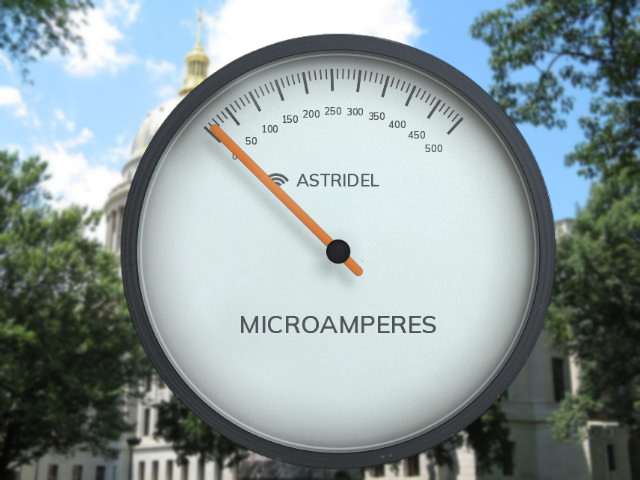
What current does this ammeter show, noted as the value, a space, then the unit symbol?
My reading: 10 µA
